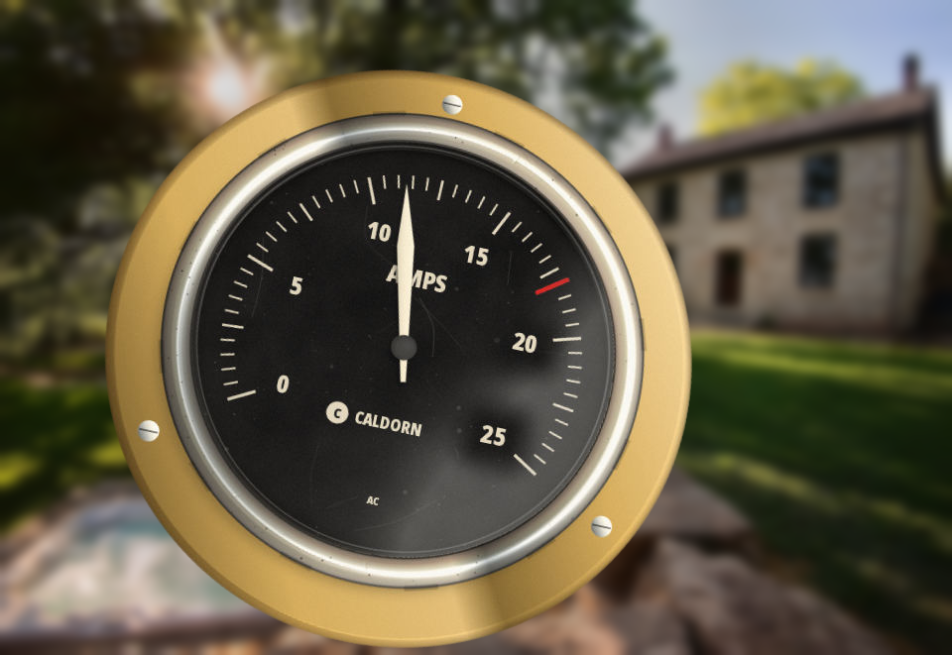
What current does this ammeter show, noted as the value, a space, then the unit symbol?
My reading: 11.25 A
